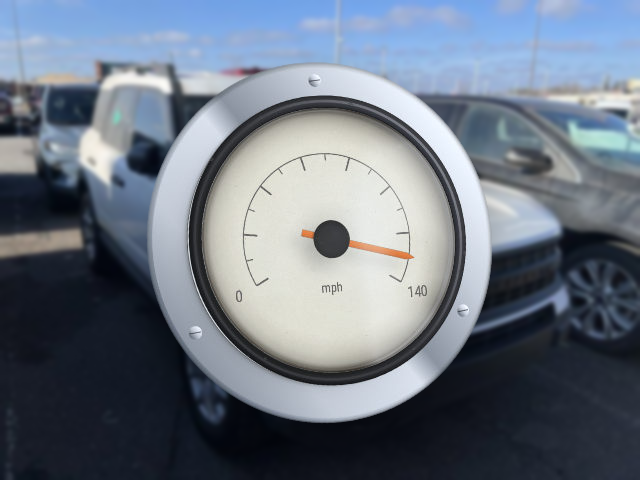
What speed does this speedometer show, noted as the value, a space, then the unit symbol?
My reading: 130 mph
